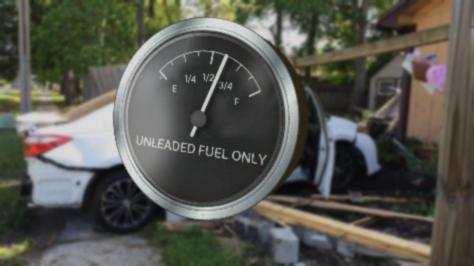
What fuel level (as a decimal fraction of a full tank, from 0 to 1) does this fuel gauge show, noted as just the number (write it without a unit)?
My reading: 0.625
